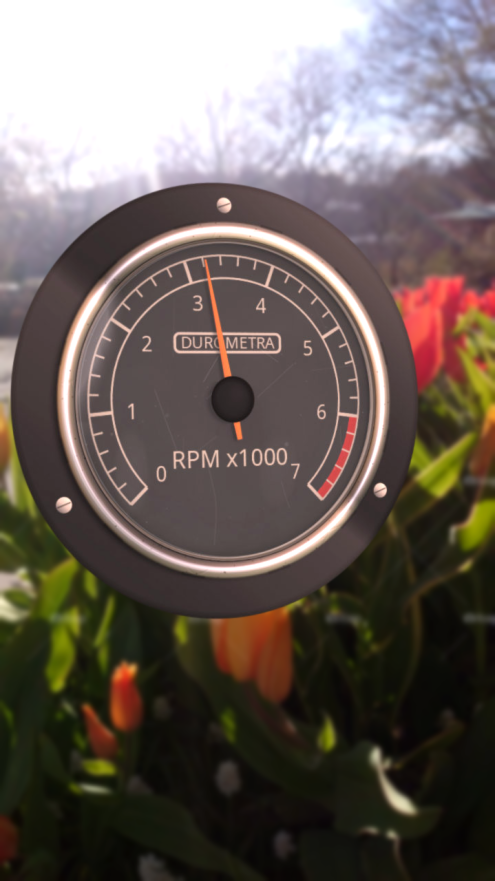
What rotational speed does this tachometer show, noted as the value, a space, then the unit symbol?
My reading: 3200 rpm
